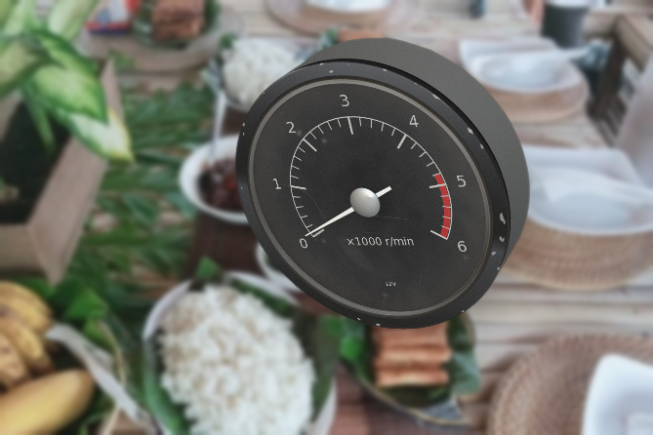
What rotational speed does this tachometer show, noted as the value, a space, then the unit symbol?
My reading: 100 rpm
